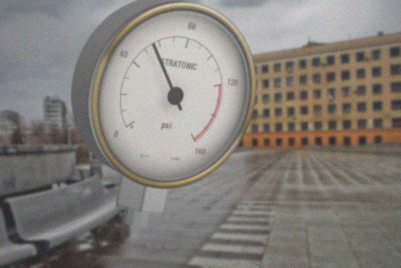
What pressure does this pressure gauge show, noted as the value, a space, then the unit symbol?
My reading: 55 psi
